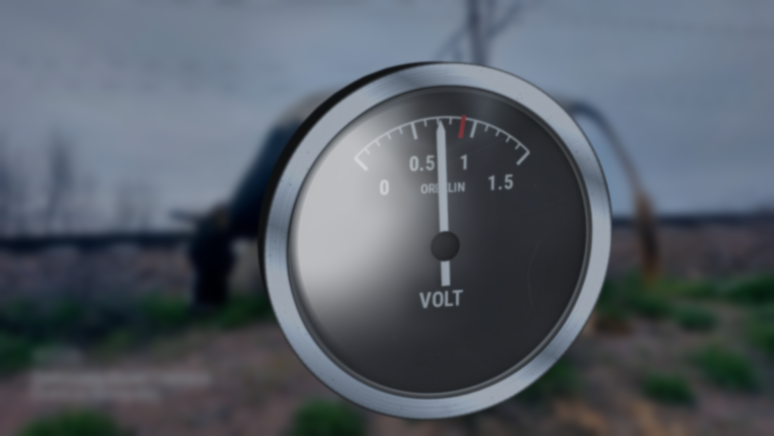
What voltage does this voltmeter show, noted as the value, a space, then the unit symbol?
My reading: 0.7 V
